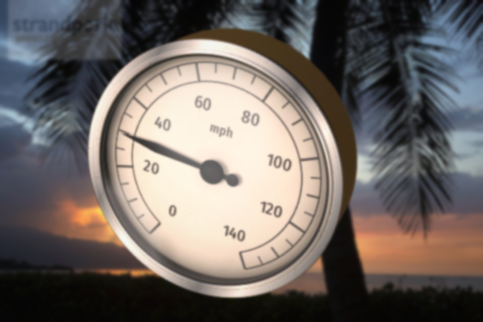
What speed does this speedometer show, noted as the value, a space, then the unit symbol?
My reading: 30 mph
